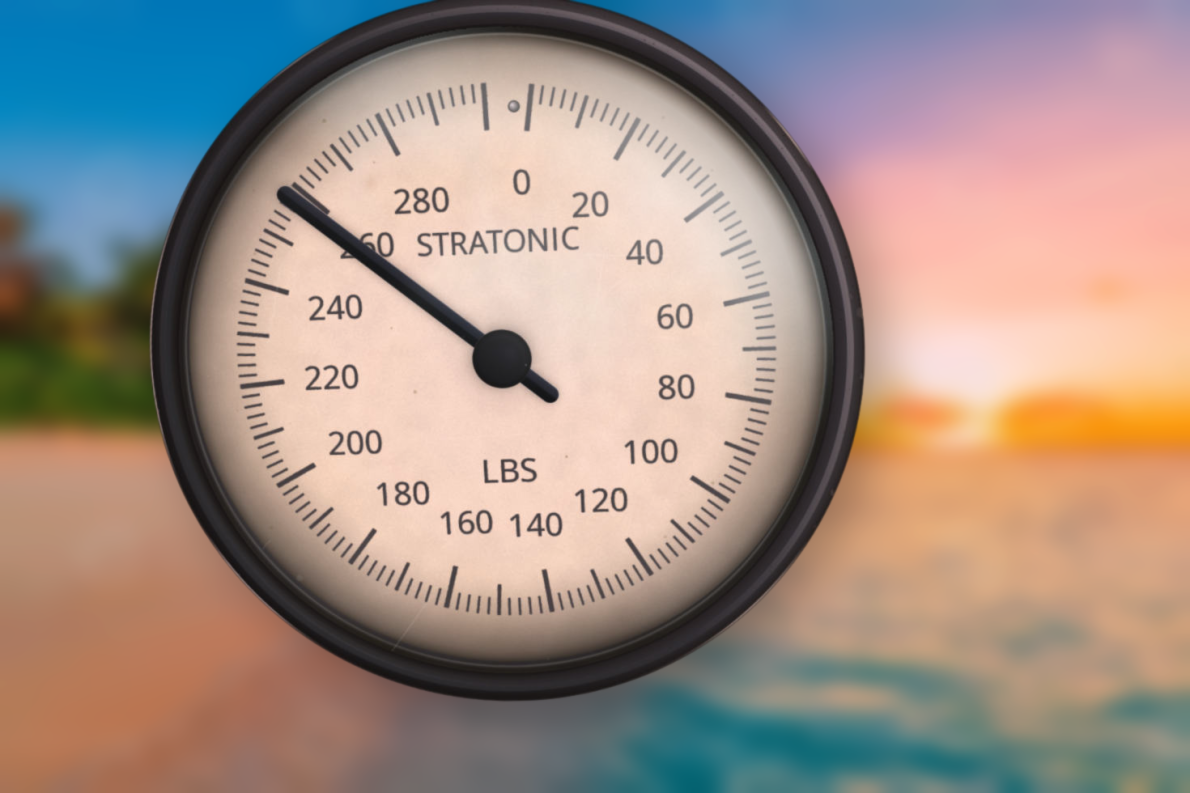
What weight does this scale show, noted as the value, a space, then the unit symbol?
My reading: 258 lb
